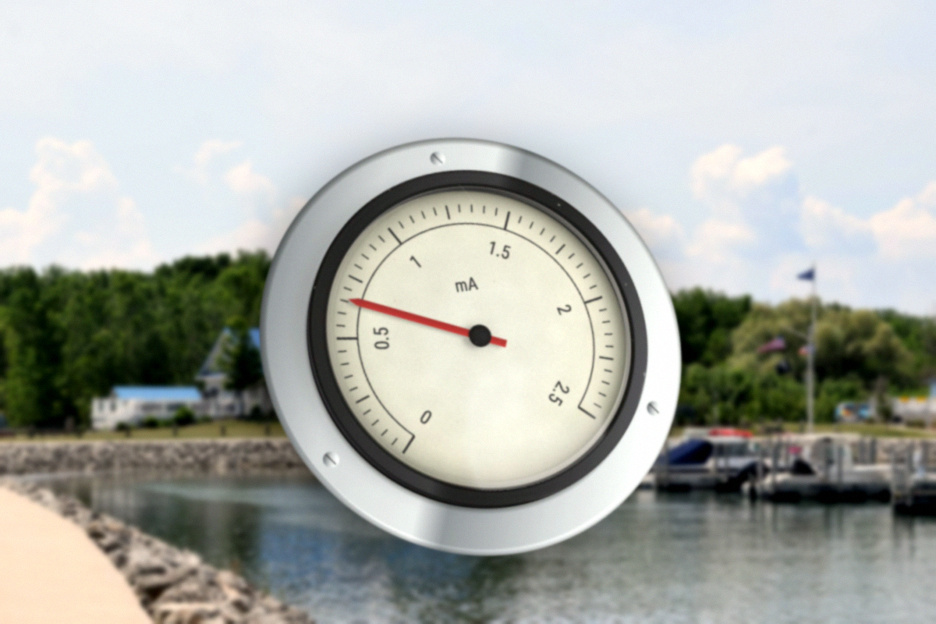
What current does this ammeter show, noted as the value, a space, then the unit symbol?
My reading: 0.65 mA
